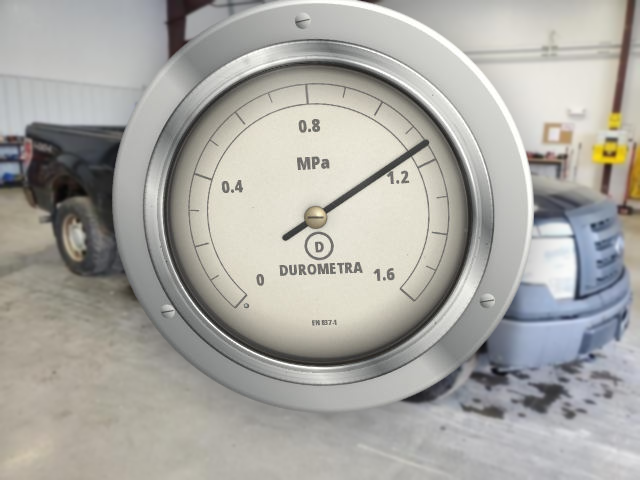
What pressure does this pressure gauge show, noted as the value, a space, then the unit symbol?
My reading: 1.15 MPa
